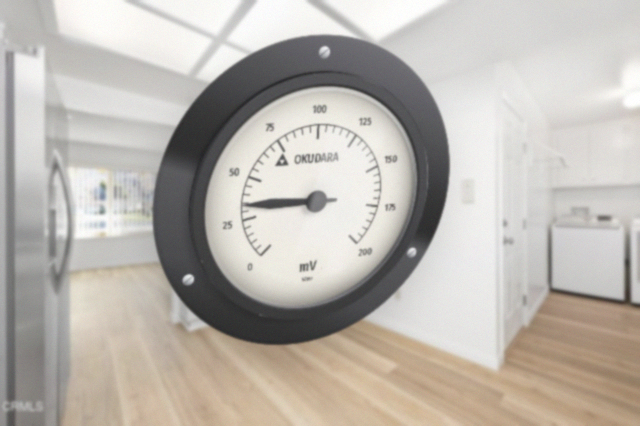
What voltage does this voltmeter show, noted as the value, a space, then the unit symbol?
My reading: 35 mV
